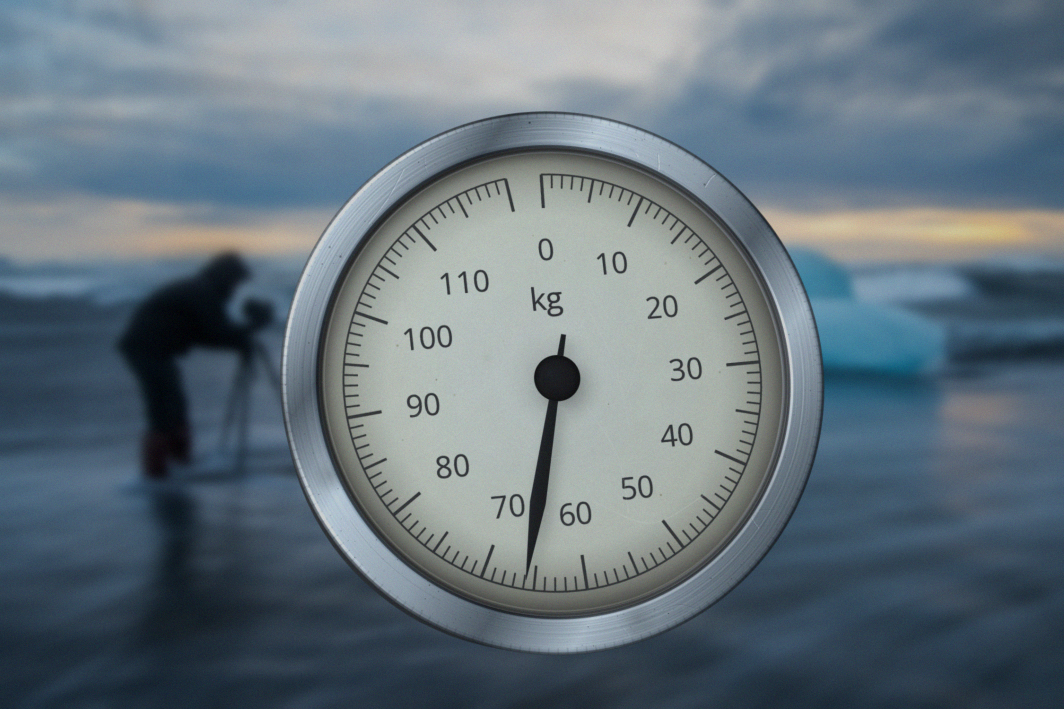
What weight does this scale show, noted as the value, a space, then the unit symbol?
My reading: 66 kg
